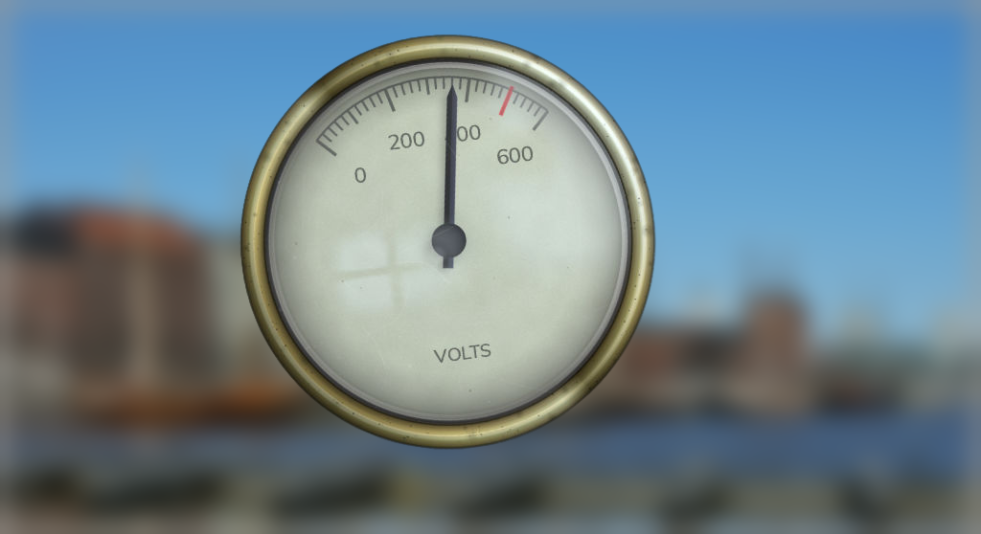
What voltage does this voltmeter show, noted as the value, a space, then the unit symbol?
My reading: 360 V
